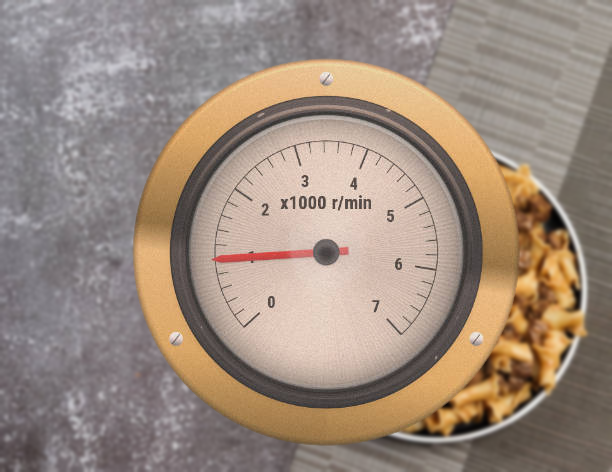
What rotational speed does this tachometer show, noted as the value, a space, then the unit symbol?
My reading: 1000 rpm
